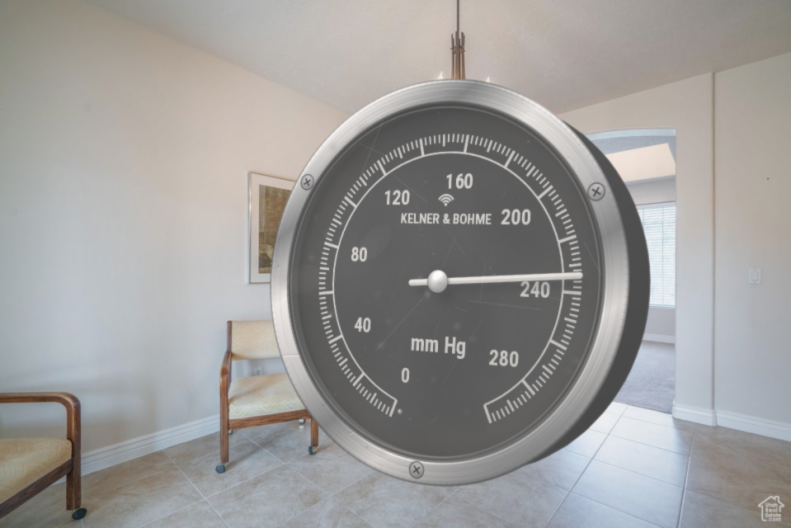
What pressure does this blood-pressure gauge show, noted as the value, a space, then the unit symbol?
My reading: 234 mmHg
